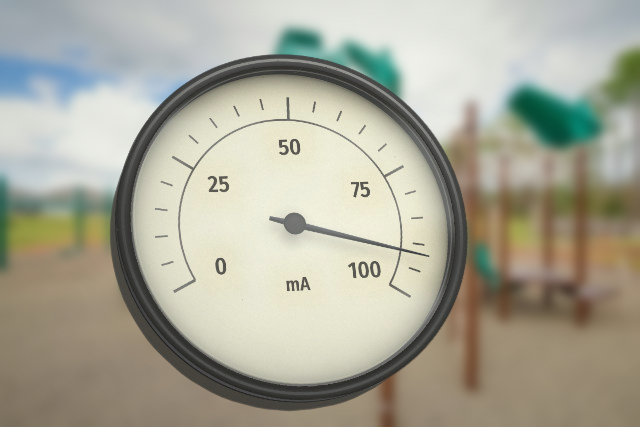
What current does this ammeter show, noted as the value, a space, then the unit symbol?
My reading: 92.5 mA
